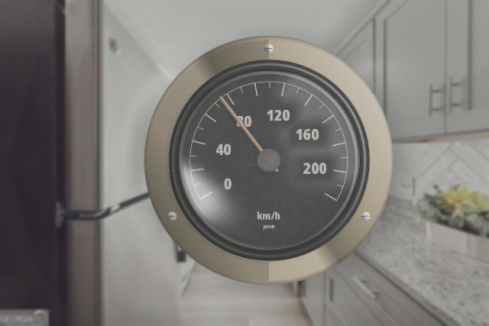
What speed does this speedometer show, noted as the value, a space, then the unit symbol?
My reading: 75 km/h
